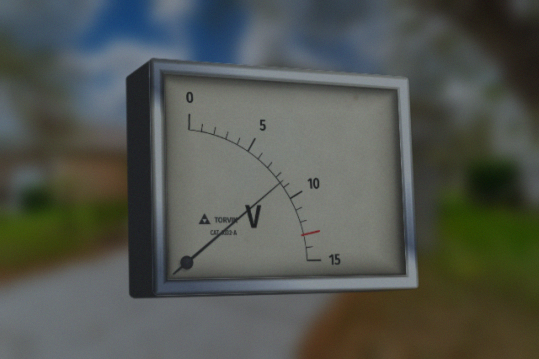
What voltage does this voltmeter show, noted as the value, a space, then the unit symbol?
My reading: 8.5 V
